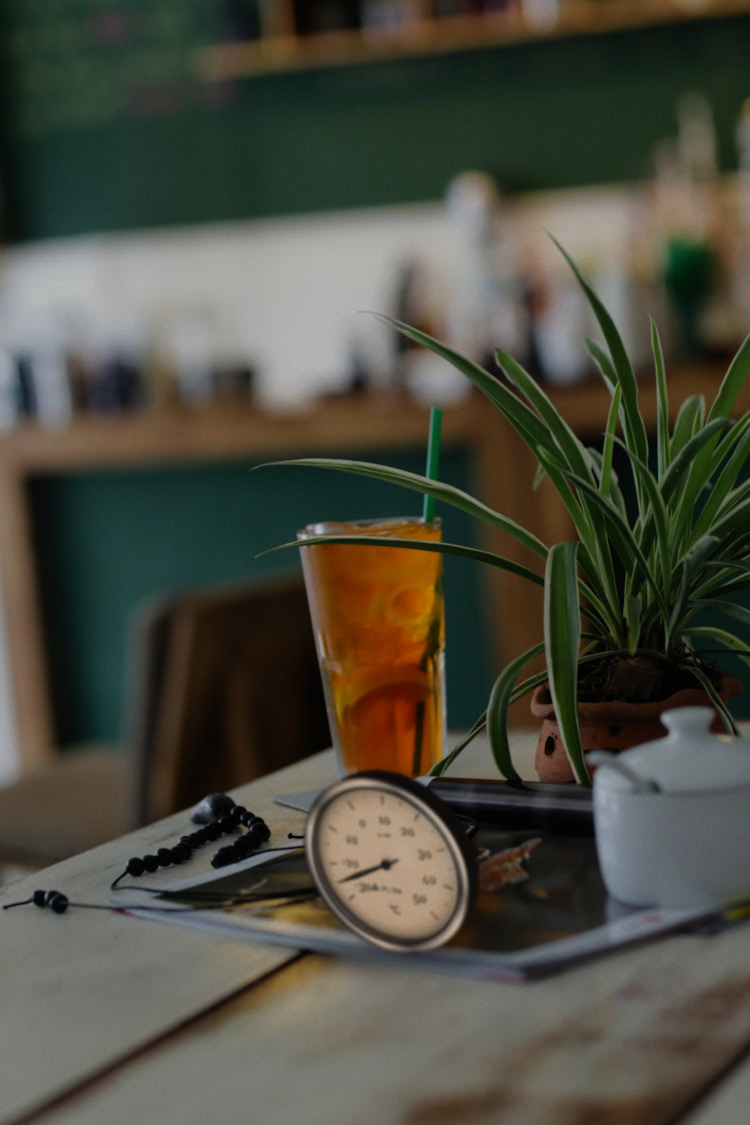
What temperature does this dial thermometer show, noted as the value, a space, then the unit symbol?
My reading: -25 °C
